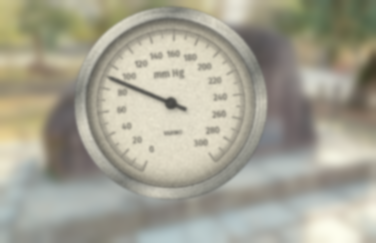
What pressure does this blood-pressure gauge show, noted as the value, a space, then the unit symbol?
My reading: 90 mmHg
